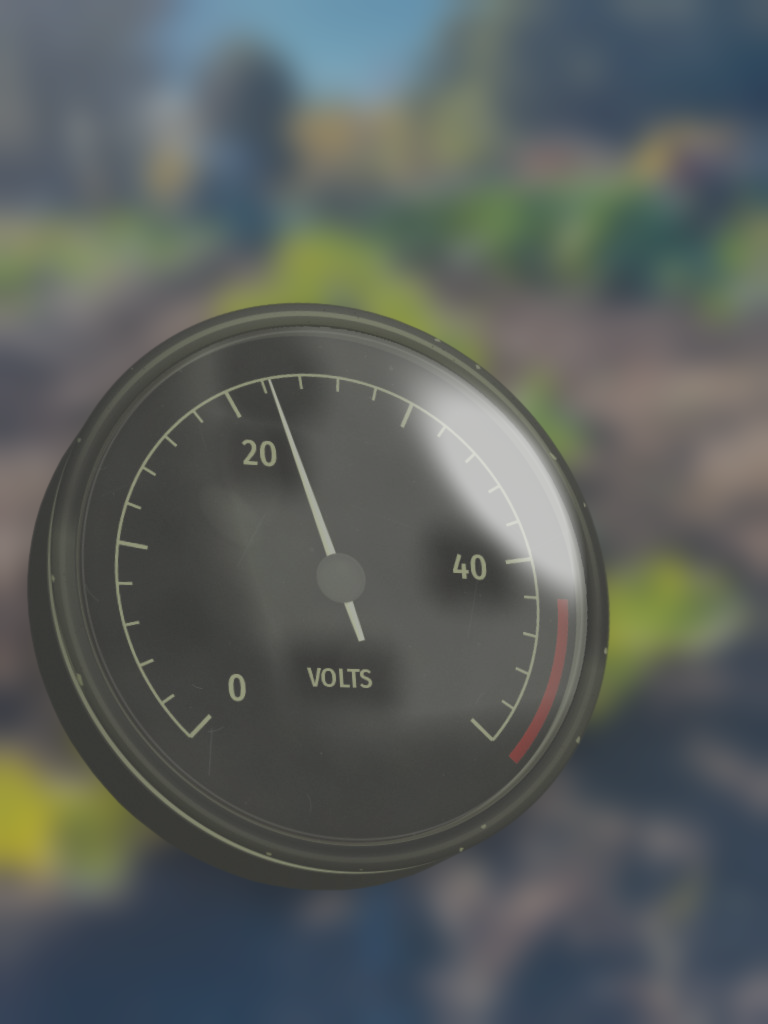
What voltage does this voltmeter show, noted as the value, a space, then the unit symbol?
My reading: 22 V
